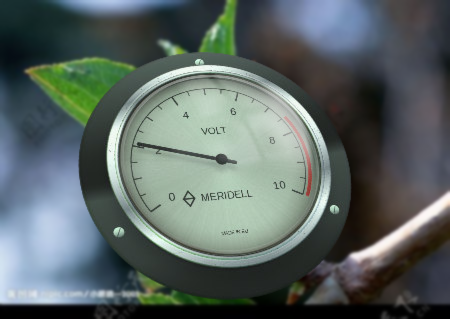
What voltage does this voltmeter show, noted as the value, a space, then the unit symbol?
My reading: 2 V
